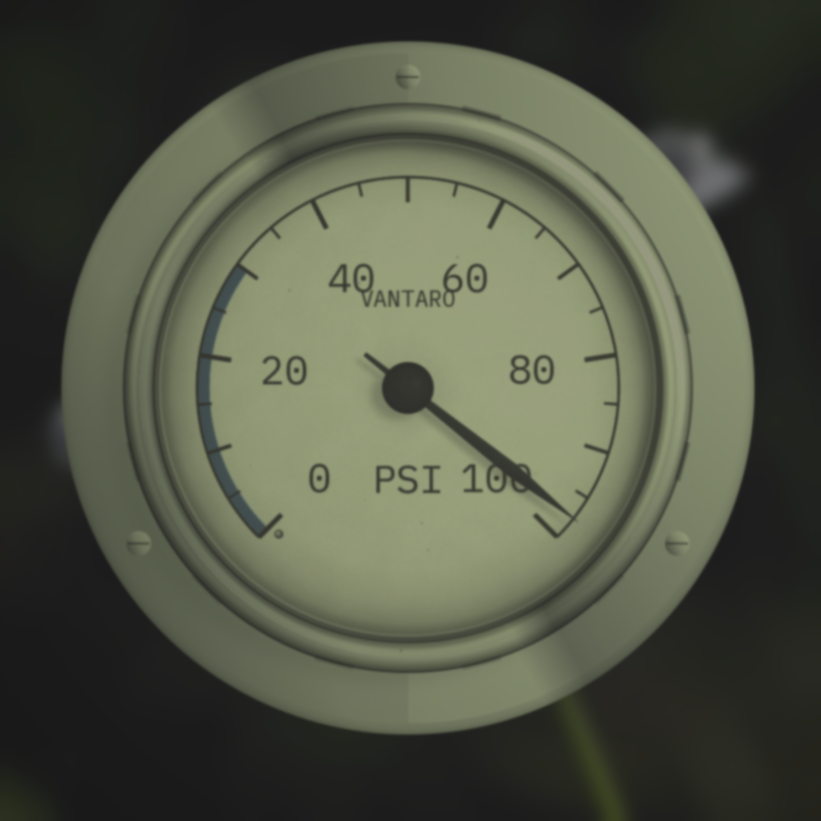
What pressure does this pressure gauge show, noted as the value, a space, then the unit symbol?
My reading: 97.5 psi
